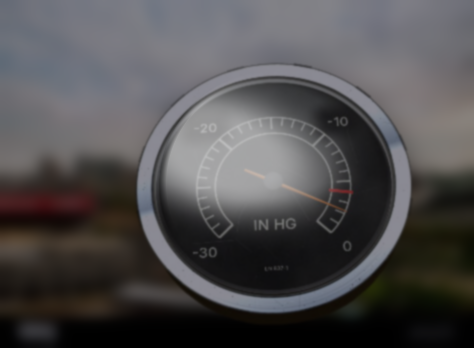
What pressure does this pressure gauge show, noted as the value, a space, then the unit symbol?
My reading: -2 inHg
